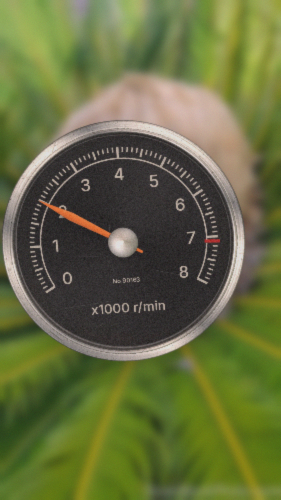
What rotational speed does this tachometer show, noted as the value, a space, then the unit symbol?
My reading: 2000 rpm
